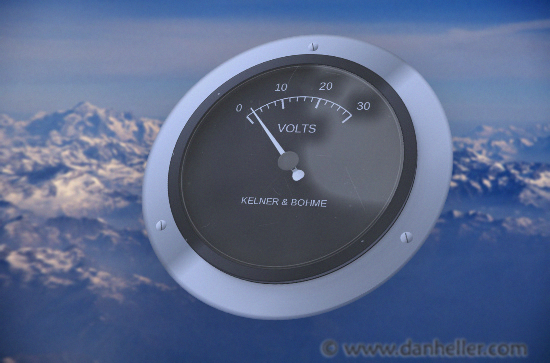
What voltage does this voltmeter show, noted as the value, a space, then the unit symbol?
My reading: 2 V
